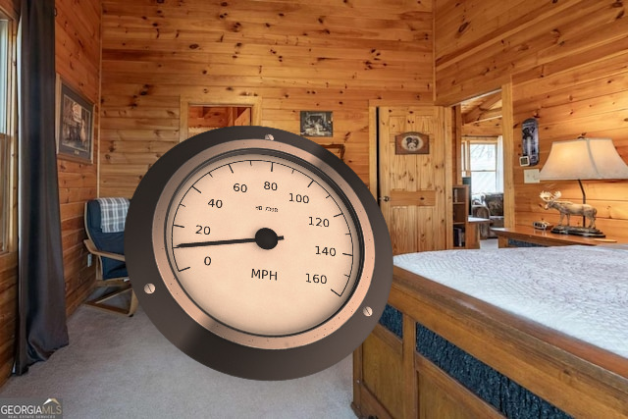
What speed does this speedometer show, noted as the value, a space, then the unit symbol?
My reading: 10 mph
